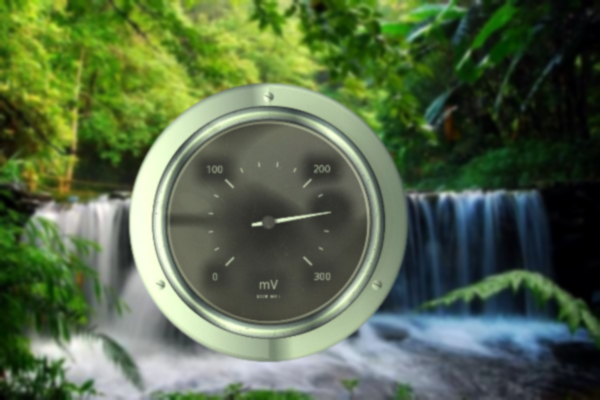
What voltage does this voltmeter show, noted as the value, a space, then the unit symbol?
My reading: 240 mV
